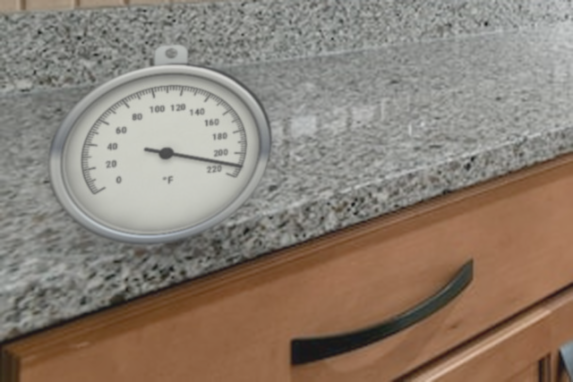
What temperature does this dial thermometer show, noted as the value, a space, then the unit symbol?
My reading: 210 °F
